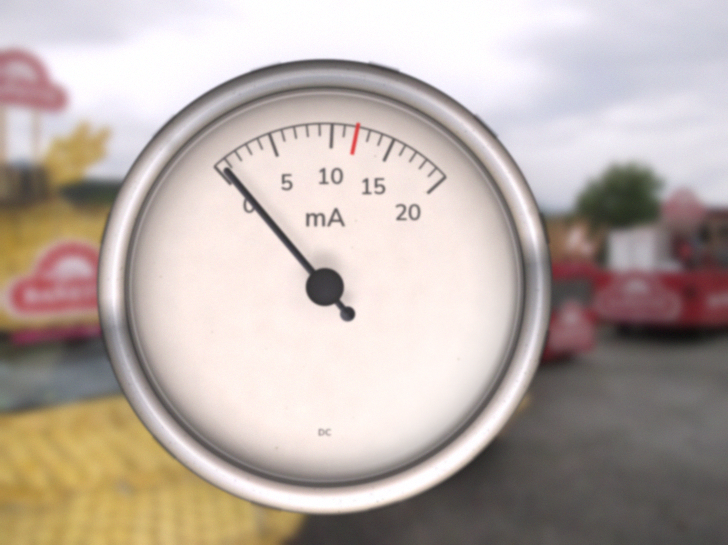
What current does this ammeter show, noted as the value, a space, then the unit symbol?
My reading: 0.5 mA
